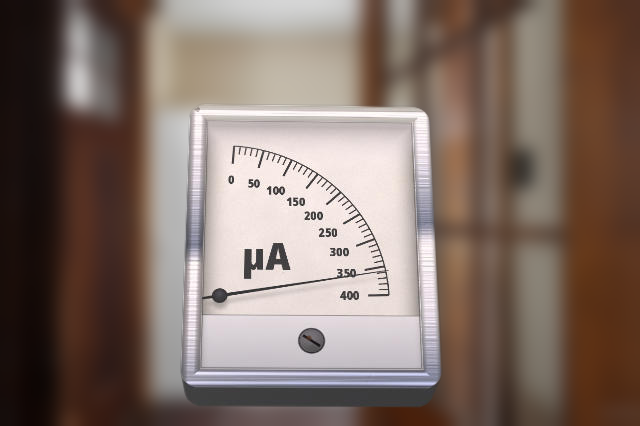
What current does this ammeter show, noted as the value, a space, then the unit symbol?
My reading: 360 µA
